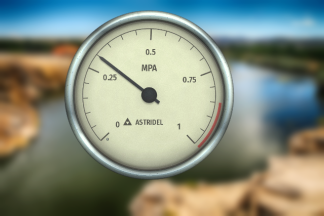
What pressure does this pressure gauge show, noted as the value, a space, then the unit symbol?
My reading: 0.3 MPa
